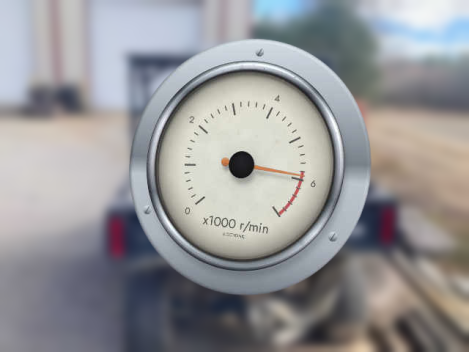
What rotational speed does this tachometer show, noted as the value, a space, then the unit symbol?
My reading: 5900 rpm
